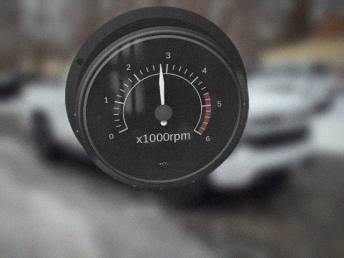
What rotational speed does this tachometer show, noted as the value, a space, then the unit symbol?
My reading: 2800 rpm
